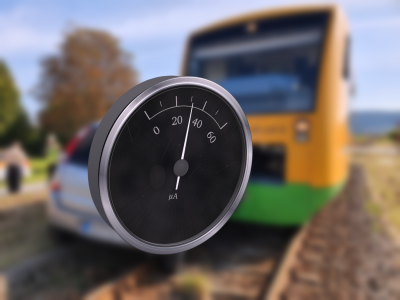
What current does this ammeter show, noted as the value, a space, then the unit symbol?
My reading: 30 µA
